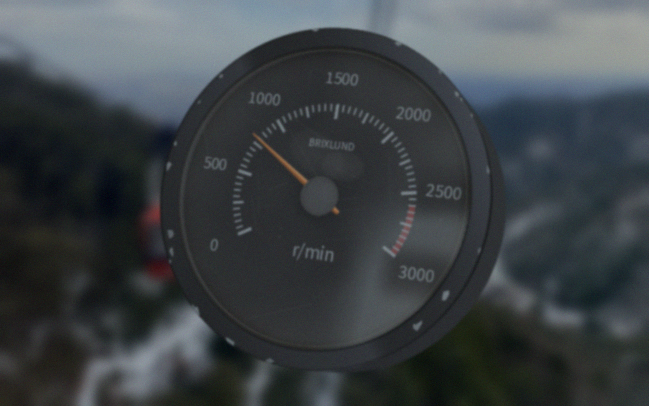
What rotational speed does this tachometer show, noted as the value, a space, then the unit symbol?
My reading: 800 rpm
